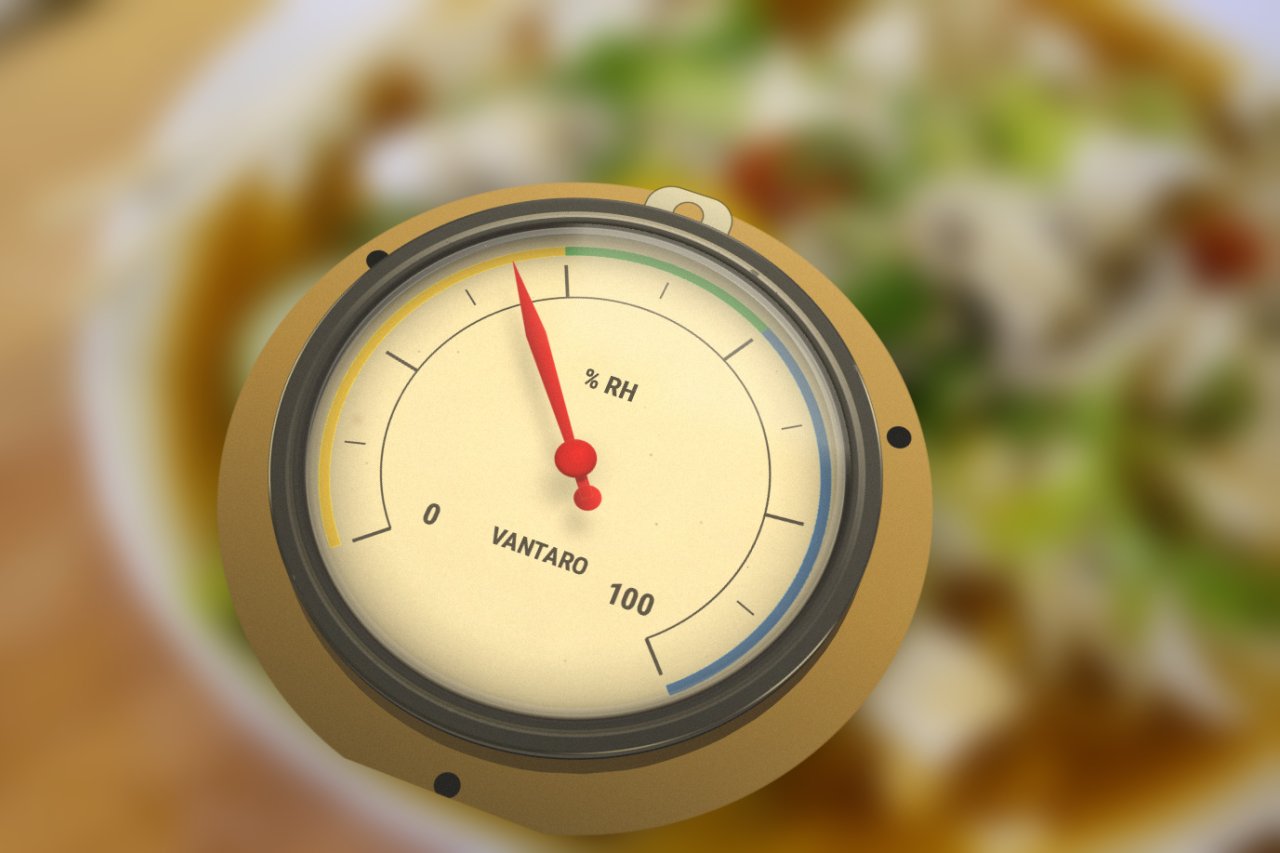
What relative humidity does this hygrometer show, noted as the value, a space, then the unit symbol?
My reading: 35 %
